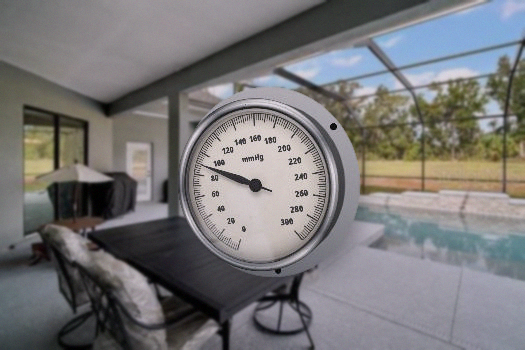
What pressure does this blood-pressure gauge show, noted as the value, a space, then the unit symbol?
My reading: 90 mmHg
